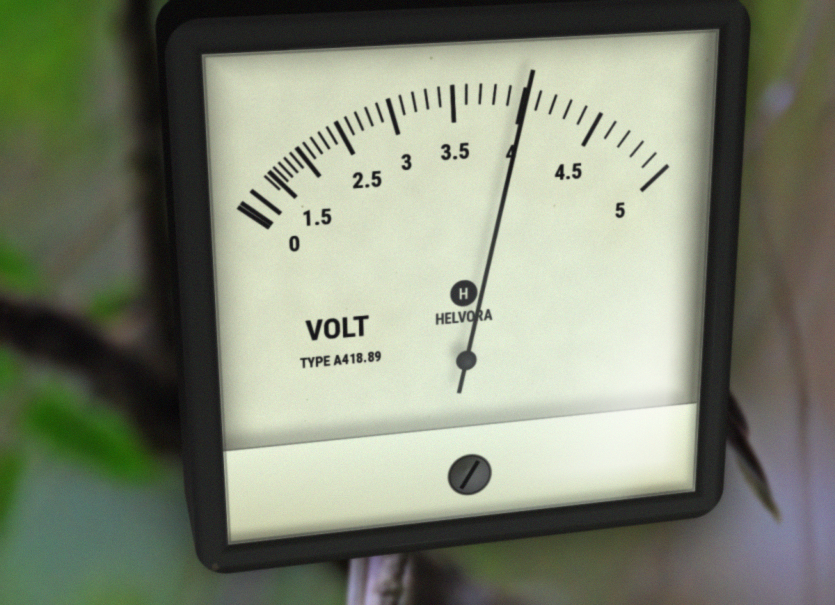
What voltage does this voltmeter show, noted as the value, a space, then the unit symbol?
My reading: 4 V
